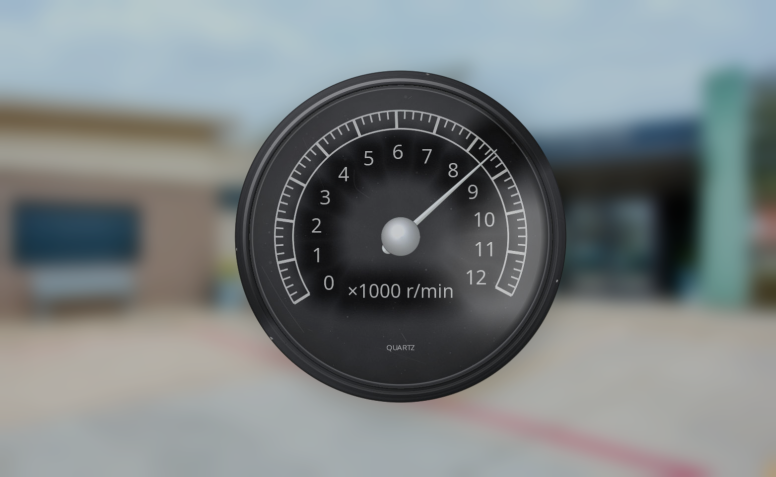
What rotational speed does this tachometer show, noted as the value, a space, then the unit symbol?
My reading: 8500 rpm
